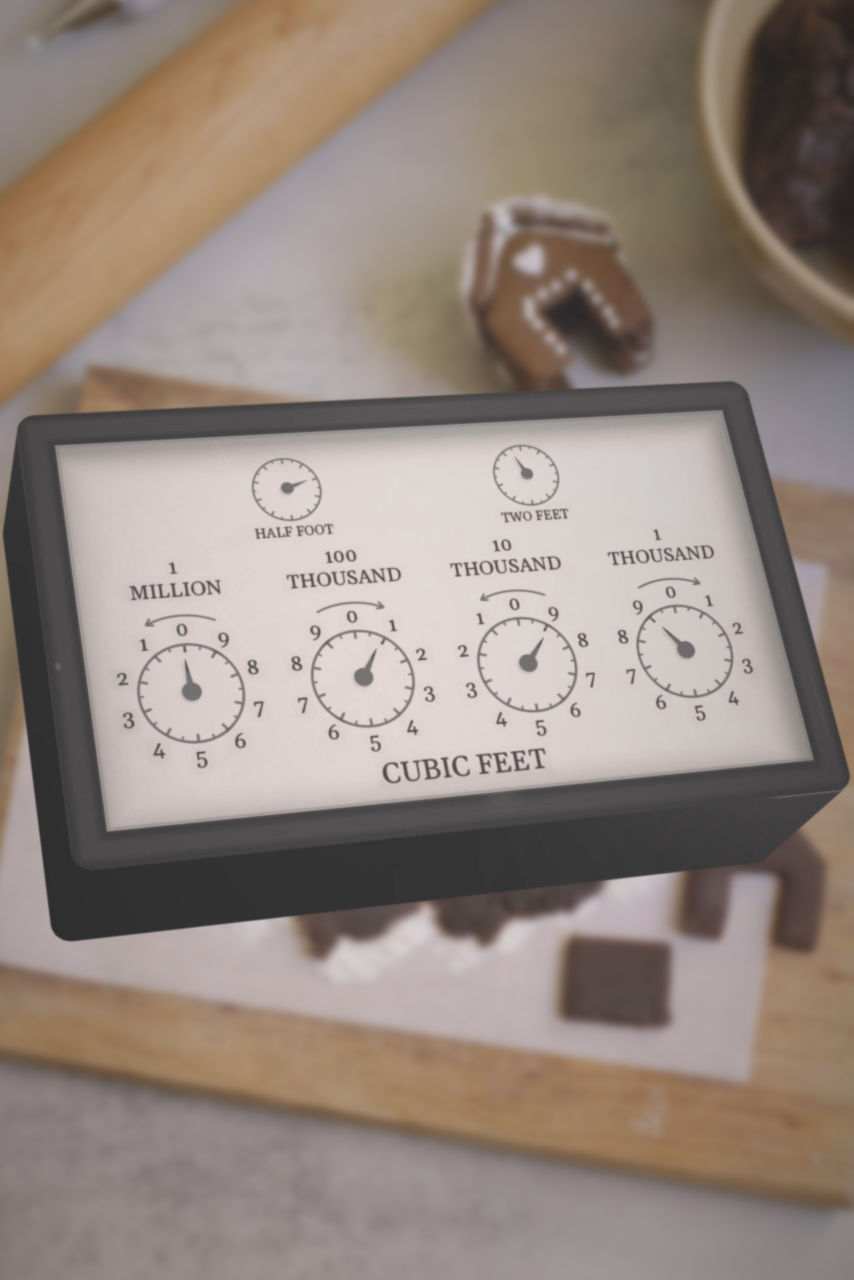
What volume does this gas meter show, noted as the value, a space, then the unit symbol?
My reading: 8900 ft³
